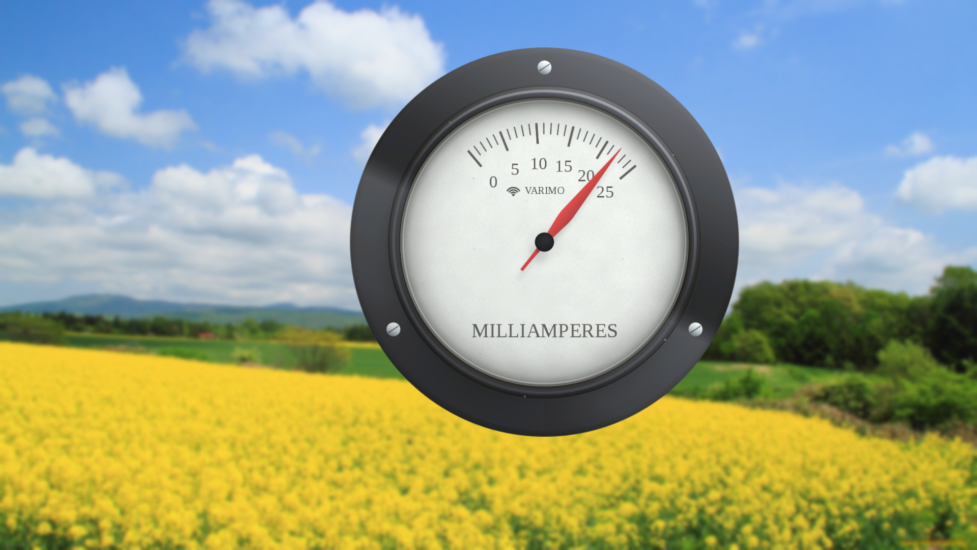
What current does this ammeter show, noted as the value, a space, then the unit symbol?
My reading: 22 mA
